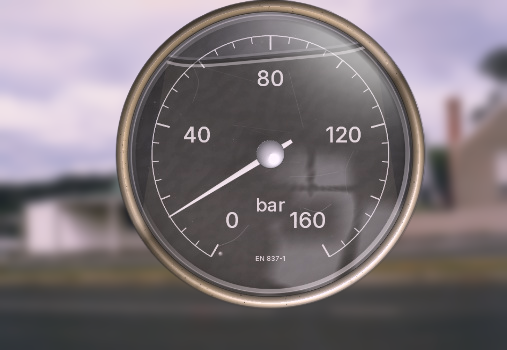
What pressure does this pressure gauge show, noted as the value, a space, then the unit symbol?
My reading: 15 bar
